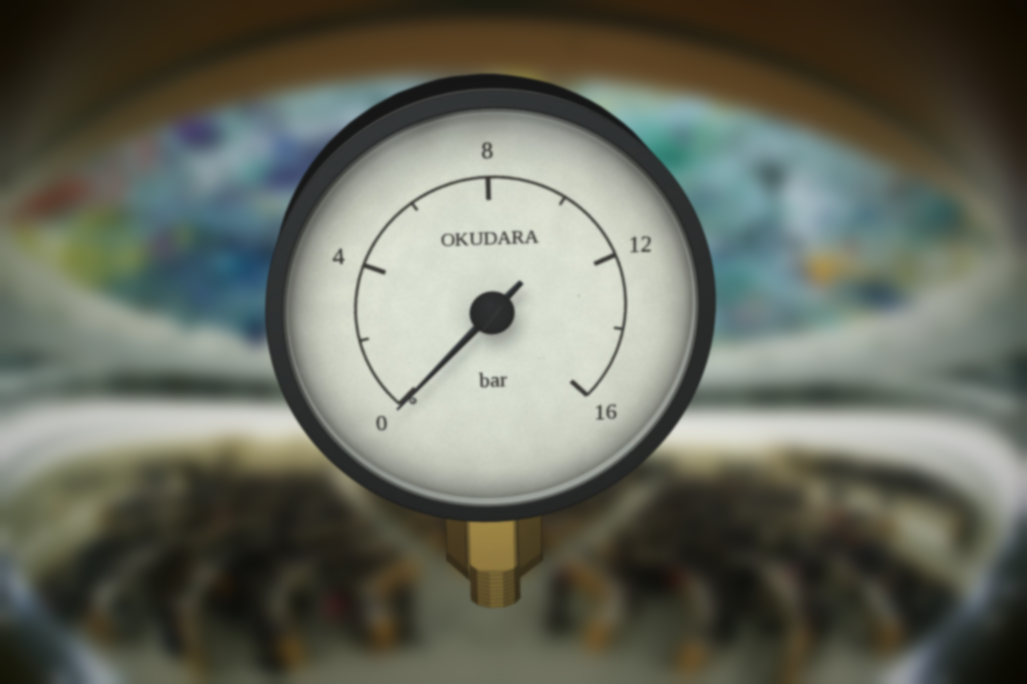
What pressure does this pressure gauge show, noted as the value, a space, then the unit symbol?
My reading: 0 bar
